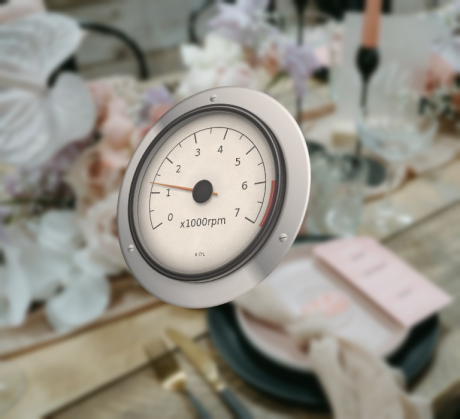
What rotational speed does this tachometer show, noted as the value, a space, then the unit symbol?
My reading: 1250 rpm
